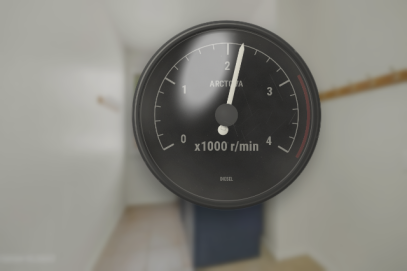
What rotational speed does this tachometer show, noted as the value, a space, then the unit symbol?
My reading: 2200 rpm
